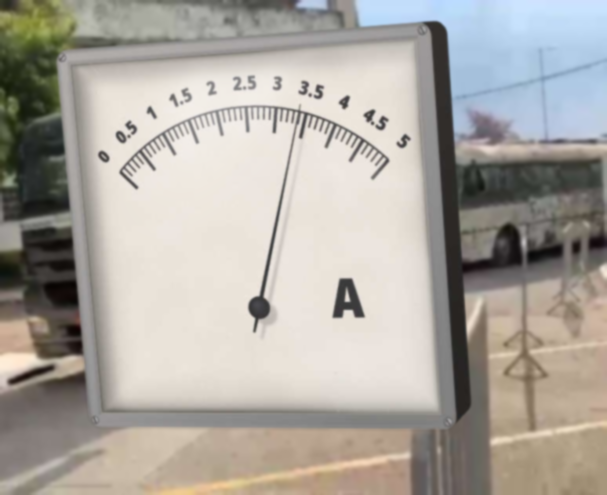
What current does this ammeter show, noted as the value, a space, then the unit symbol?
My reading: 3.4 A
